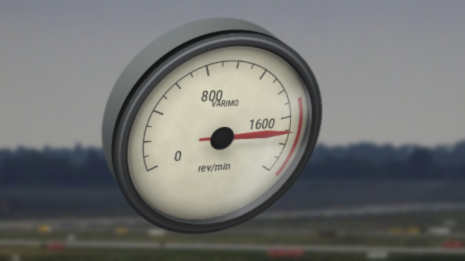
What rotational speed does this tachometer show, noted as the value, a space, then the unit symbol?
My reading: 1700 rpm
